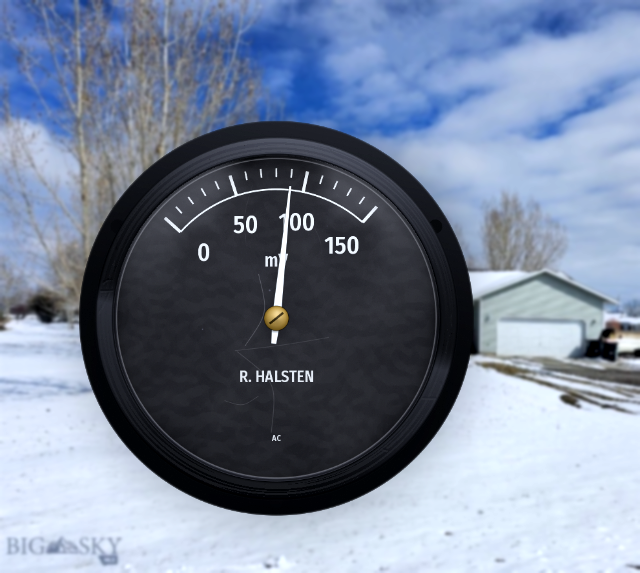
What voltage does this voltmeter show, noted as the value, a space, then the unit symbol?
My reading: 90 mV
